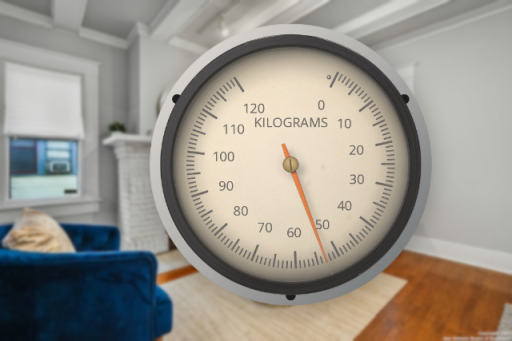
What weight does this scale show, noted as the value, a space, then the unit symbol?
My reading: 53 kg
